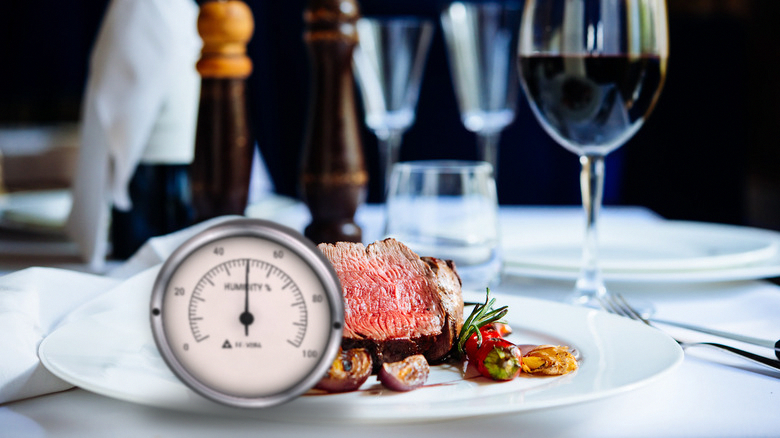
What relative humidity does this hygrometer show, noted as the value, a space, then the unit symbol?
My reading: 50 %
